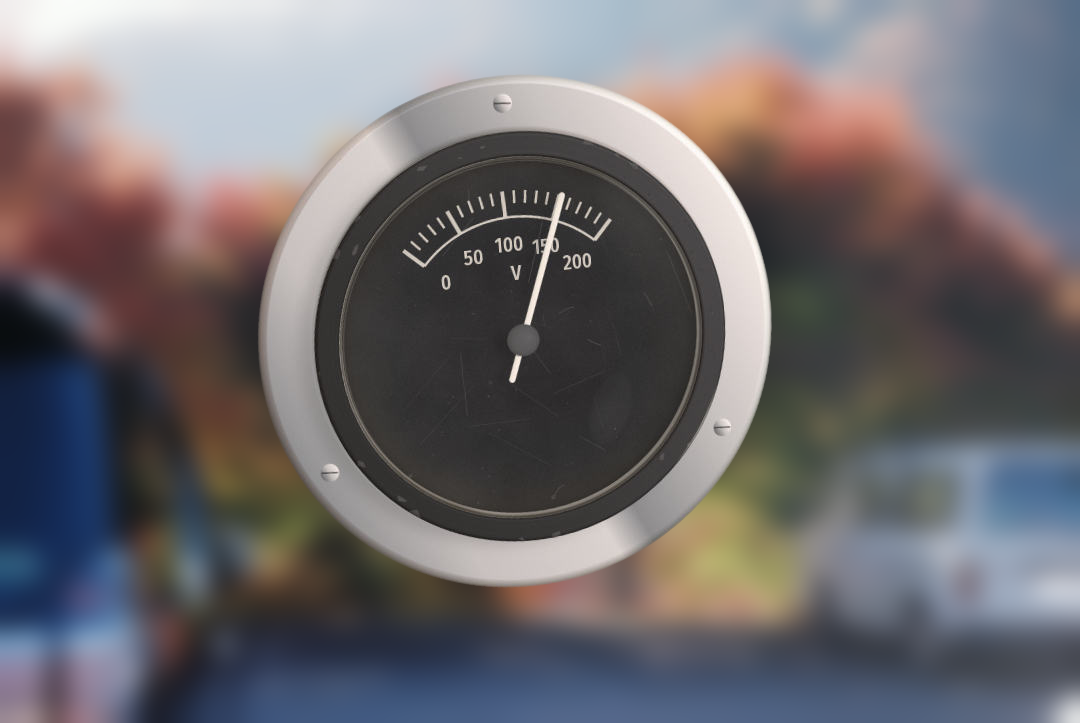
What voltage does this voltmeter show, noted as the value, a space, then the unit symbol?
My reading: 150 V
